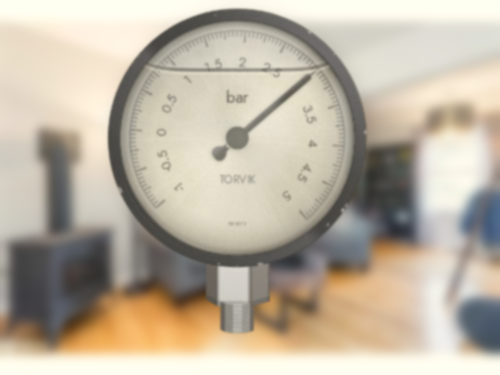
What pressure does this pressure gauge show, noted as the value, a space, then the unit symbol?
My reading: 3 bar
